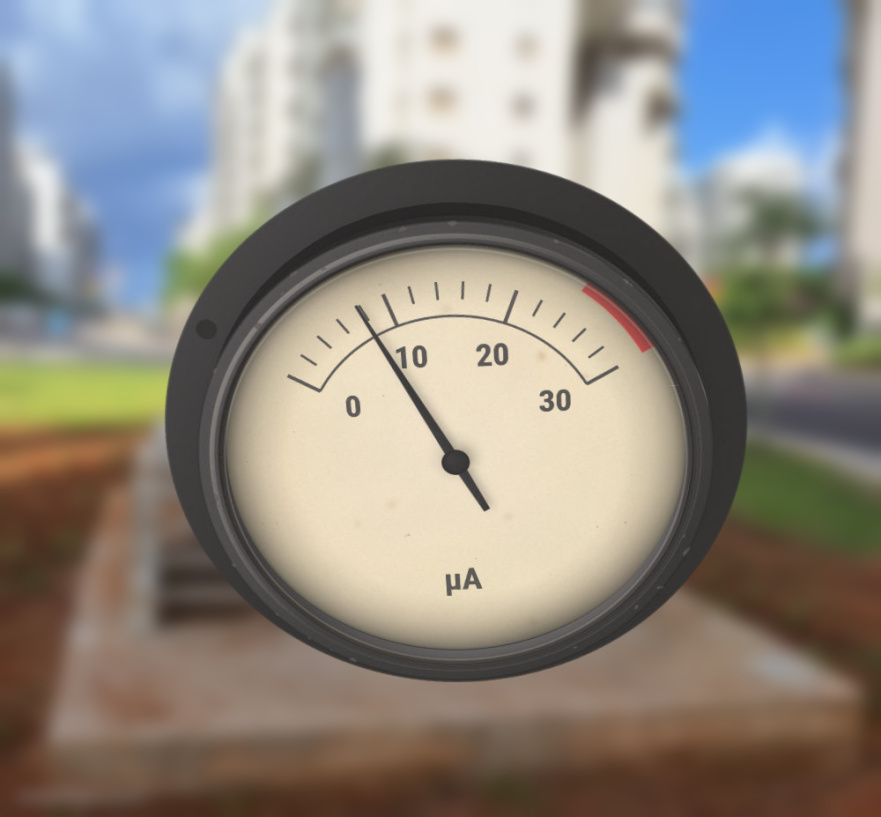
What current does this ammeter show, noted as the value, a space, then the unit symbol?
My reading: 8 µA
